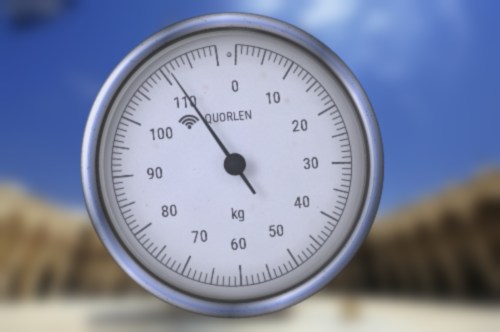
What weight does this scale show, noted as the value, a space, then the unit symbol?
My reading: 111 kg
